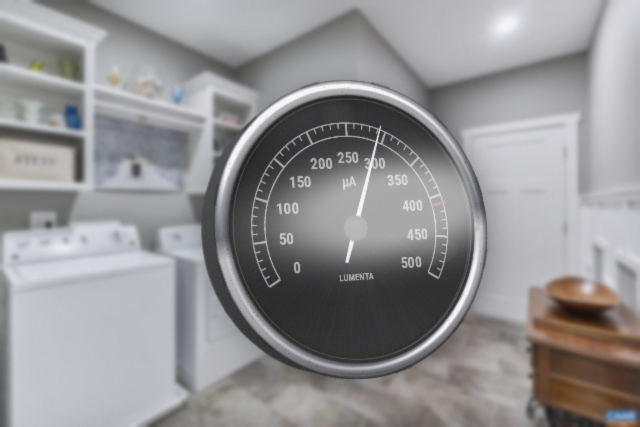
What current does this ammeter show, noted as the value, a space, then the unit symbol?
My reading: 290 µA
